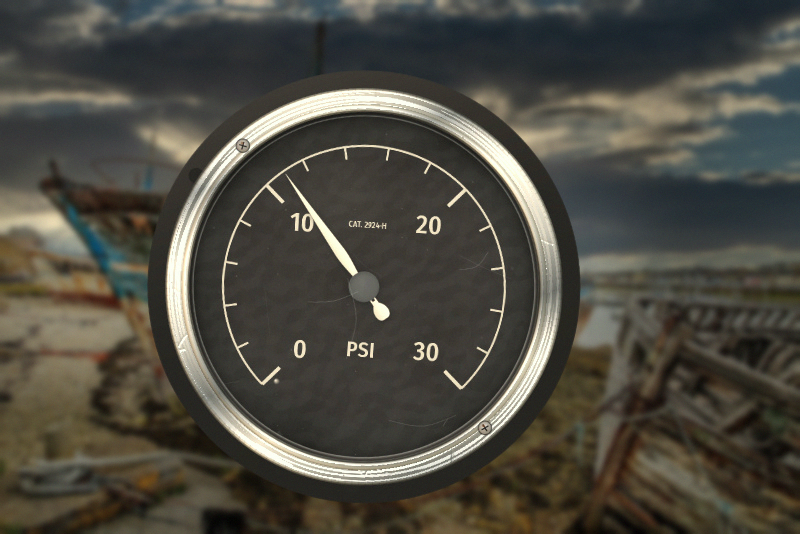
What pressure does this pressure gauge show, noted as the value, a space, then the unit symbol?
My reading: 11 psi
